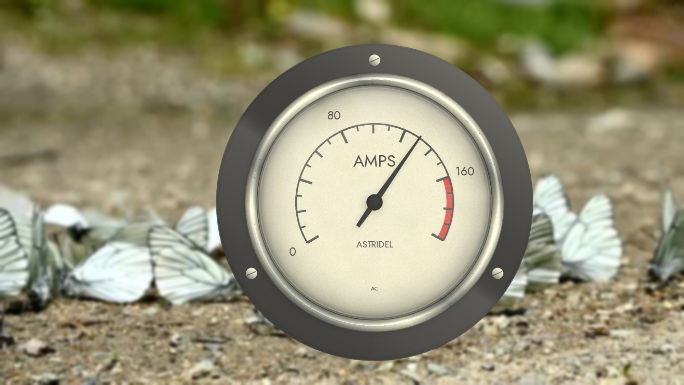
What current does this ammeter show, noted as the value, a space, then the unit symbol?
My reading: 130 A
